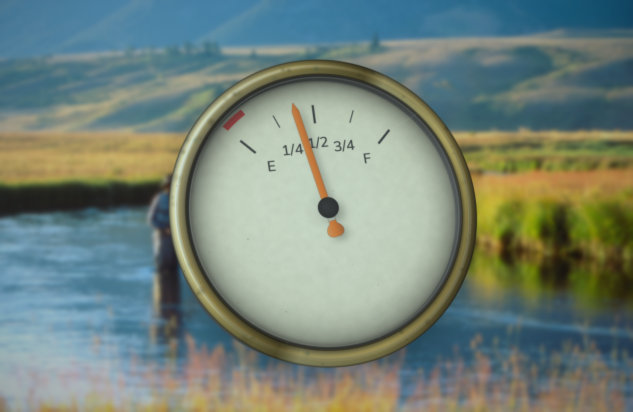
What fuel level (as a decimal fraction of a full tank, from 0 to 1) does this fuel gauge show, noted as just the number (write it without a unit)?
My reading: 0.375
